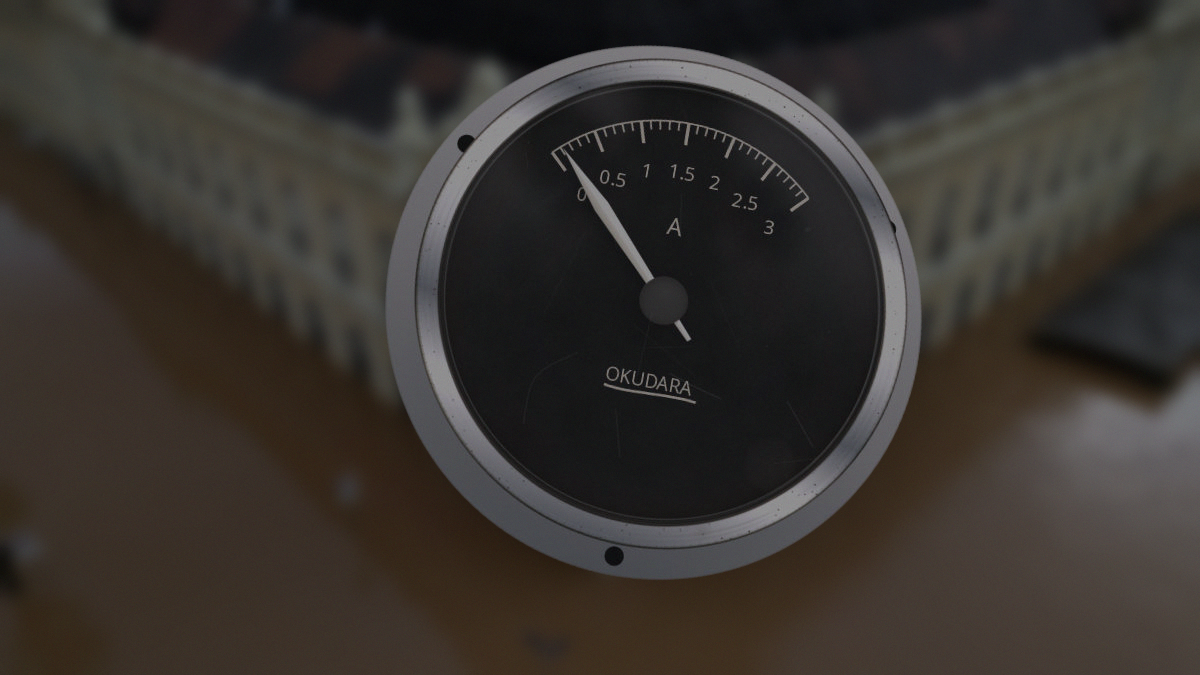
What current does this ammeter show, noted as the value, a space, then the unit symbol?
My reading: 0.1 A
